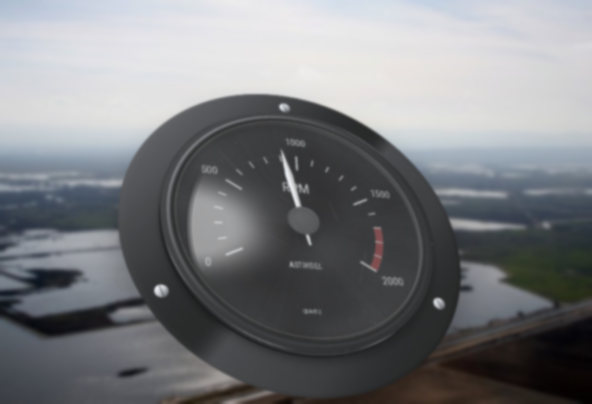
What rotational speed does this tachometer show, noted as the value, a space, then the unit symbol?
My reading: 900 rpm
